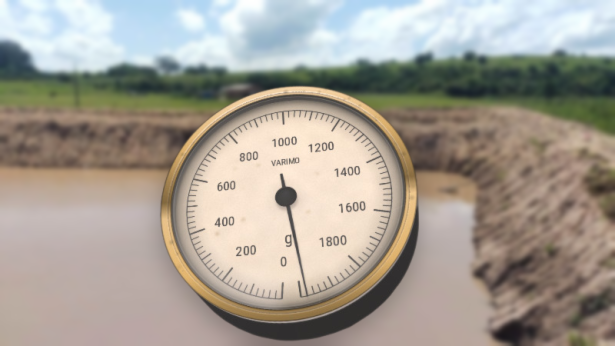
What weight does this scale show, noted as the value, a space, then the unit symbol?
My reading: 1980 g
